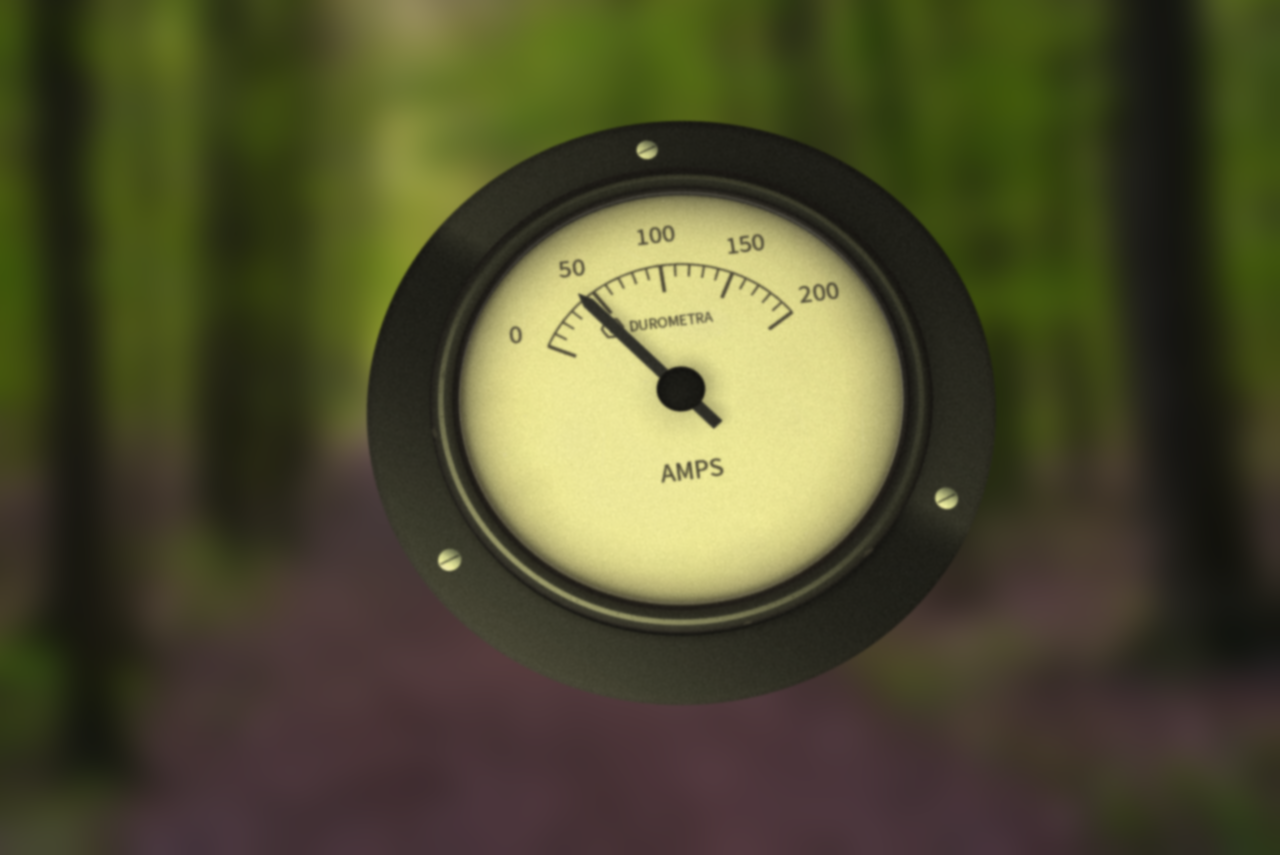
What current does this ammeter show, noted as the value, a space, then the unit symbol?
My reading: 40 A
